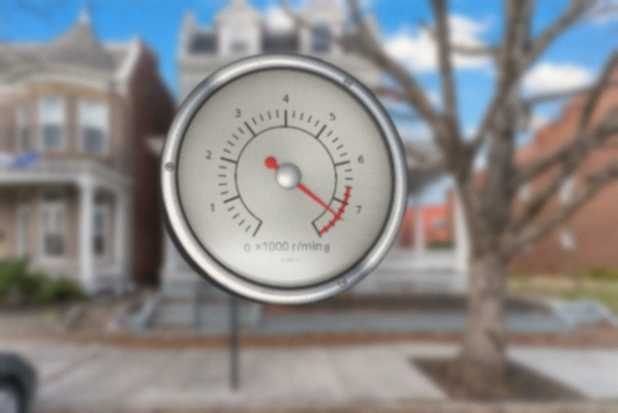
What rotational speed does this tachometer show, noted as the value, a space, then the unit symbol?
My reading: 7400 rpm
